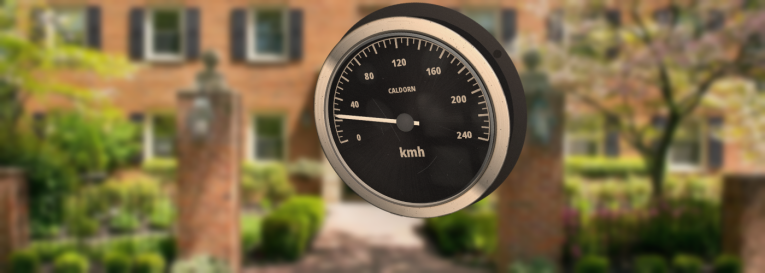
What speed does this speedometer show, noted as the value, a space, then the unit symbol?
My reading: 25 km/h
